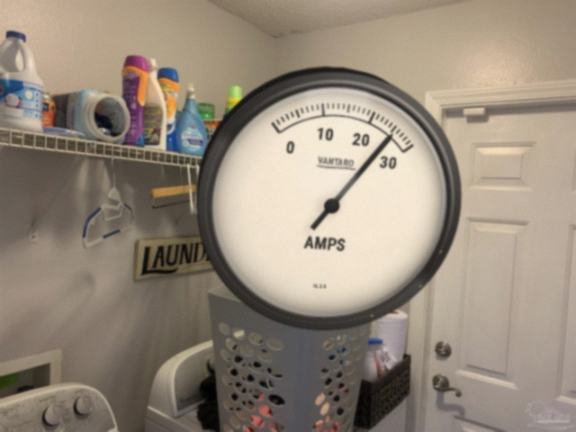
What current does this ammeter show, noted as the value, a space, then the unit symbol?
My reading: 25 A
